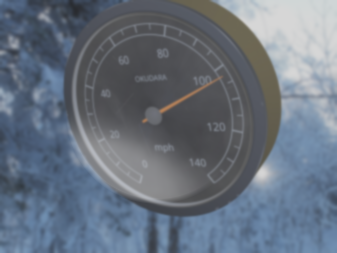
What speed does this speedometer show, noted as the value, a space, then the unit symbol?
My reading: 102.5 mph
